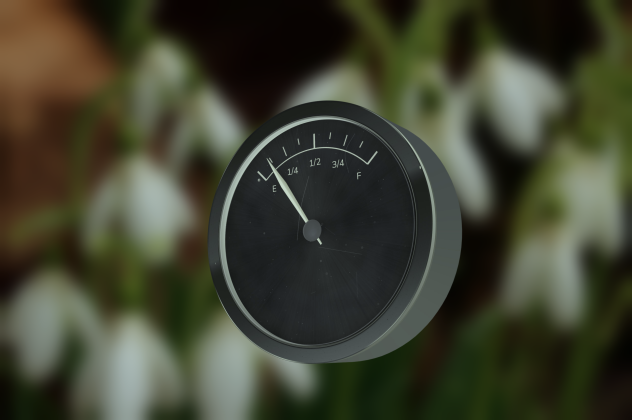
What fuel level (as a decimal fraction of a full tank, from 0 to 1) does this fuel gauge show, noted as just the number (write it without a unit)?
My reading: 0.125
